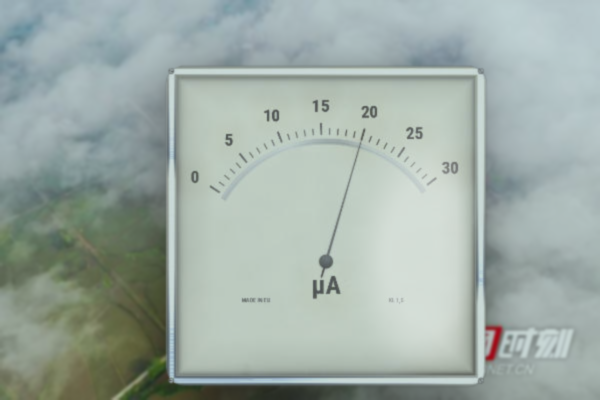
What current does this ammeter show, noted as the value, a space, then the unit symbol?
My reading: 20 µA
